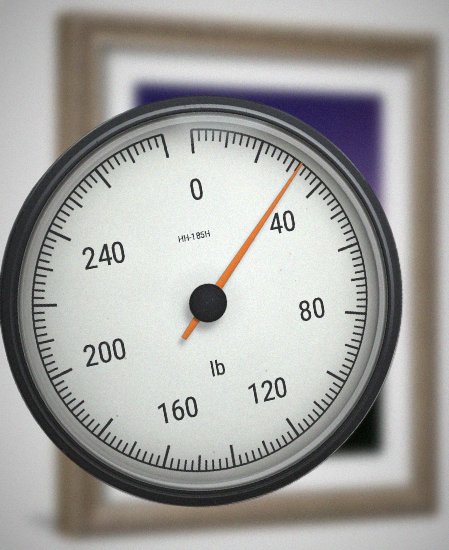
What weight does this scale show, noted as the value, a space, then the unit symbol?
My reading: 32 lb
